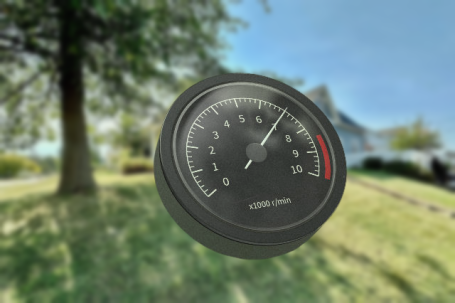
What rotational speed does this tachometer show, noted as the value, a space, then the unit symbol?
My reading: 7000 rpm
